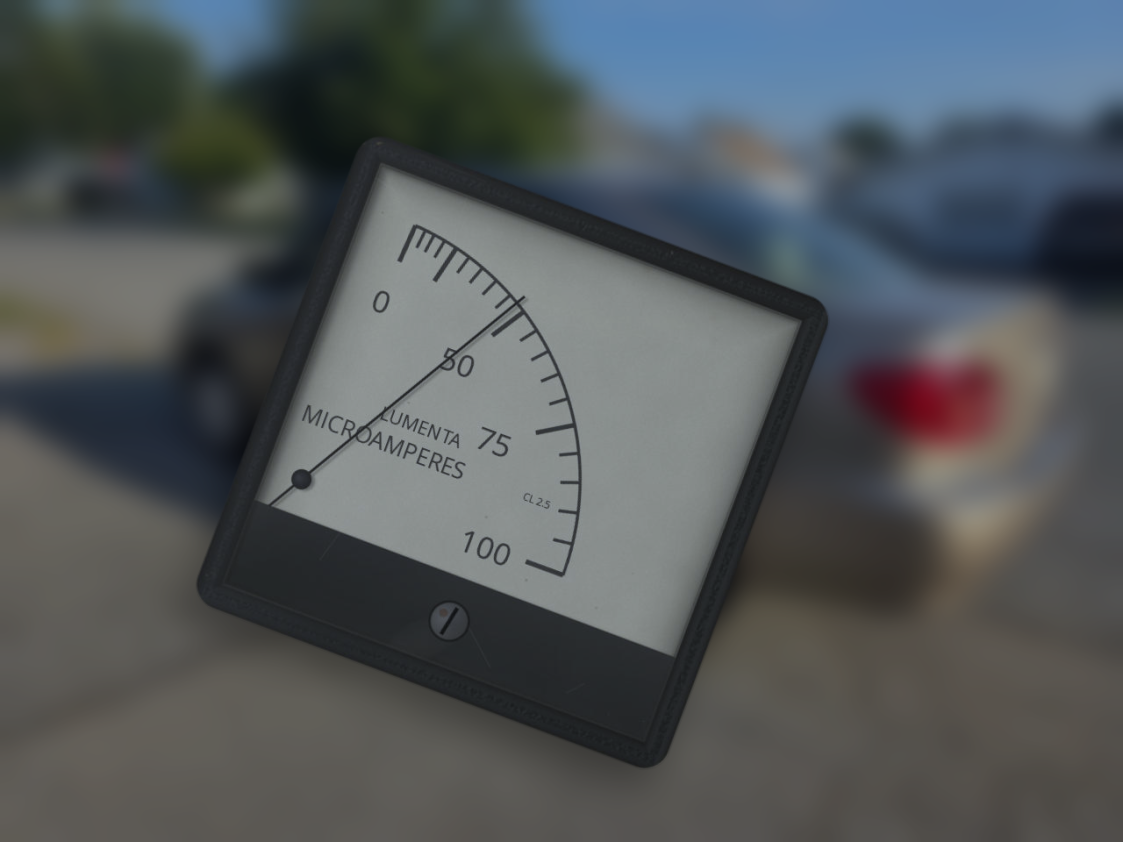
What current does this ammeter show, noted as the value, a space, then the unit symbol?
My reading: 47.5 µA
